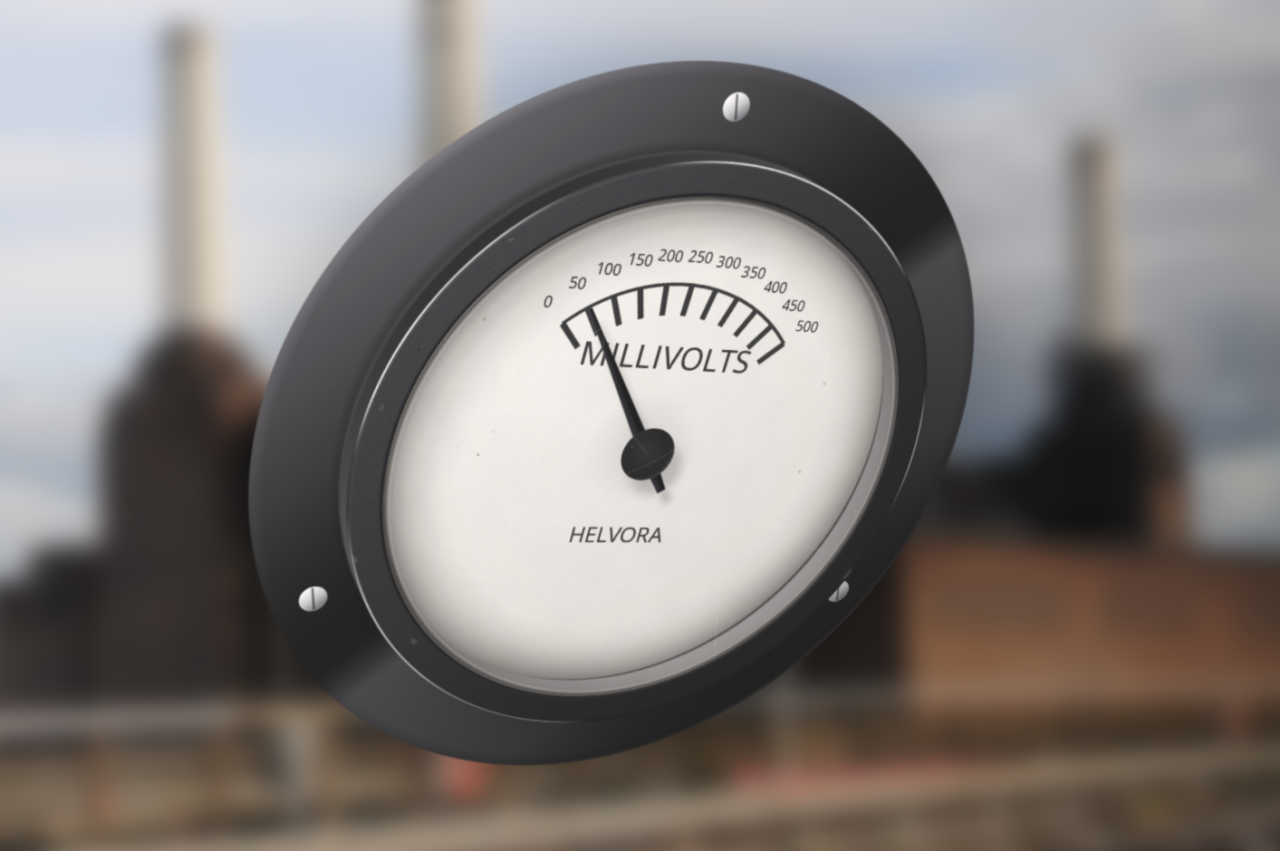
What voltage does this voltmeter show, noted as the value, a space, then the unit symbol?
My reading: 50 mV
